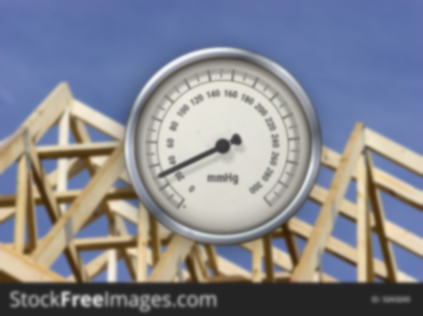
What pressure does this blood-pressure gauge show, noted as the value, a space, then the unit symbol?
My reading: 30 mmHg
